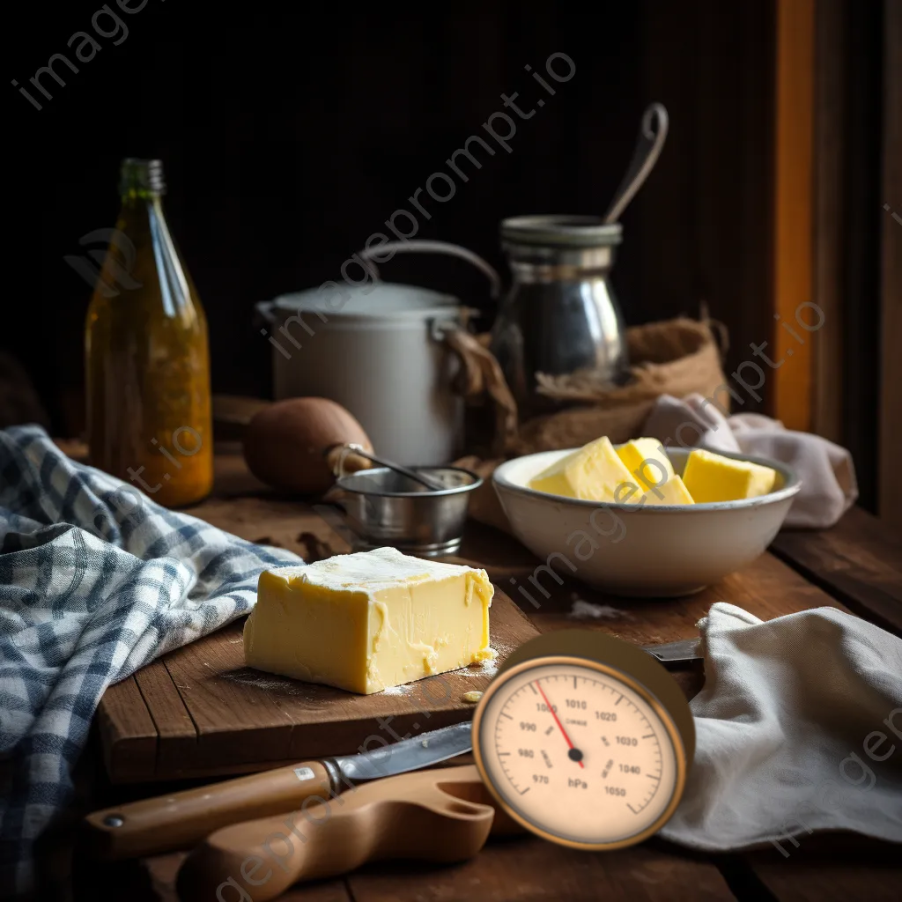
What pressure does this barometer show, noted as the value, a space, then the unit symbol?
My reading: 1002 hPa
